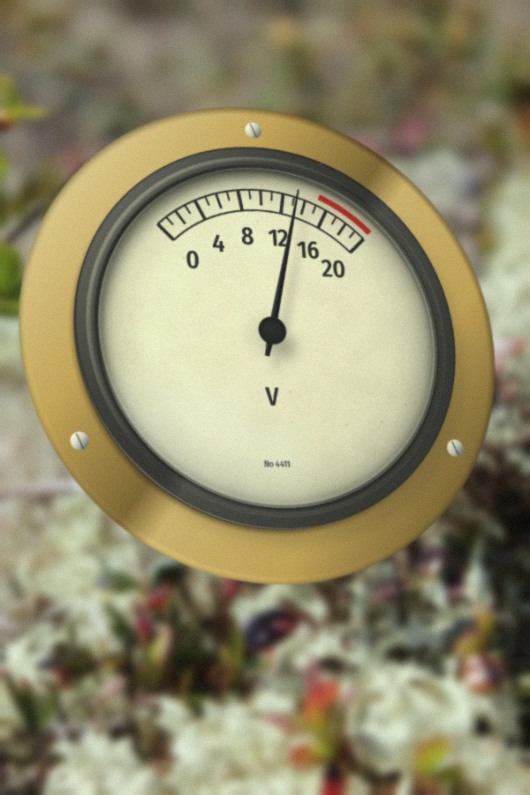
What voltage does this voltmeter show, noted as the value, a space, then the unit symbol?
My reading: 13 V
